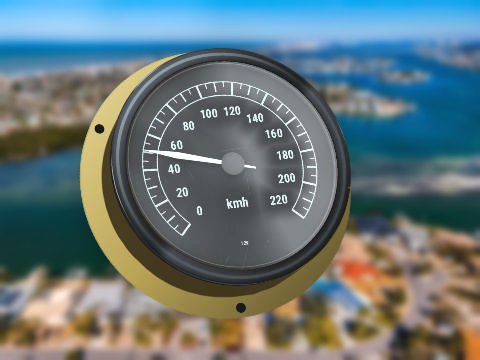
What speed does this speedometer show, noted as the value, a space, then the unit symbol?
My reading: 50 km/h
